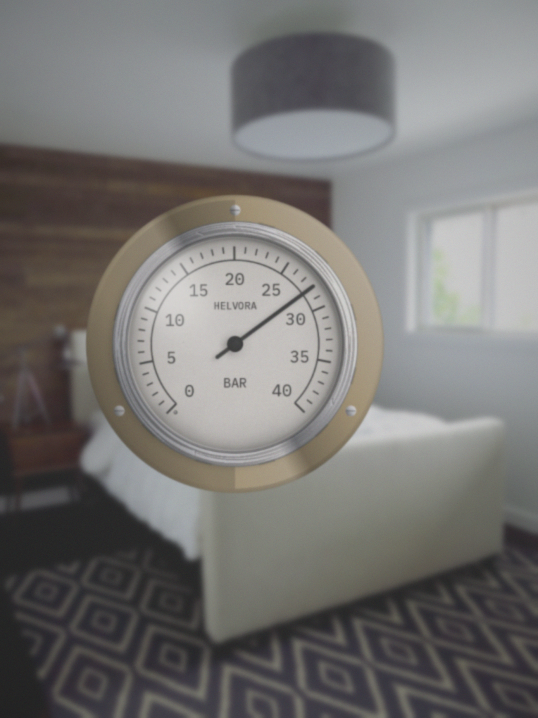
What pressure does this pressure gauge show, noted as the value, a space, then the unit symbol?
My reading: 28 bar
